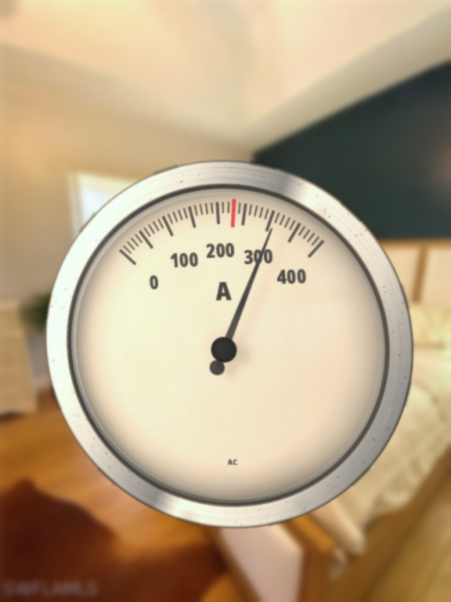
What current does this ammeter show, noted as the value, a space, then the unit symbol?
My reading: 310 A
